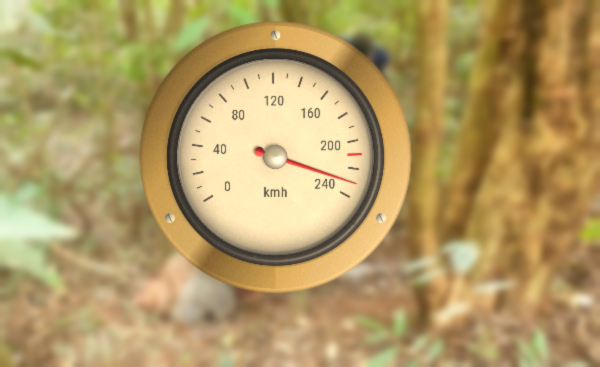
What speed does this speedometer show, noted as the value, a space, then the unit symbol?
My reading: 230 km/h
